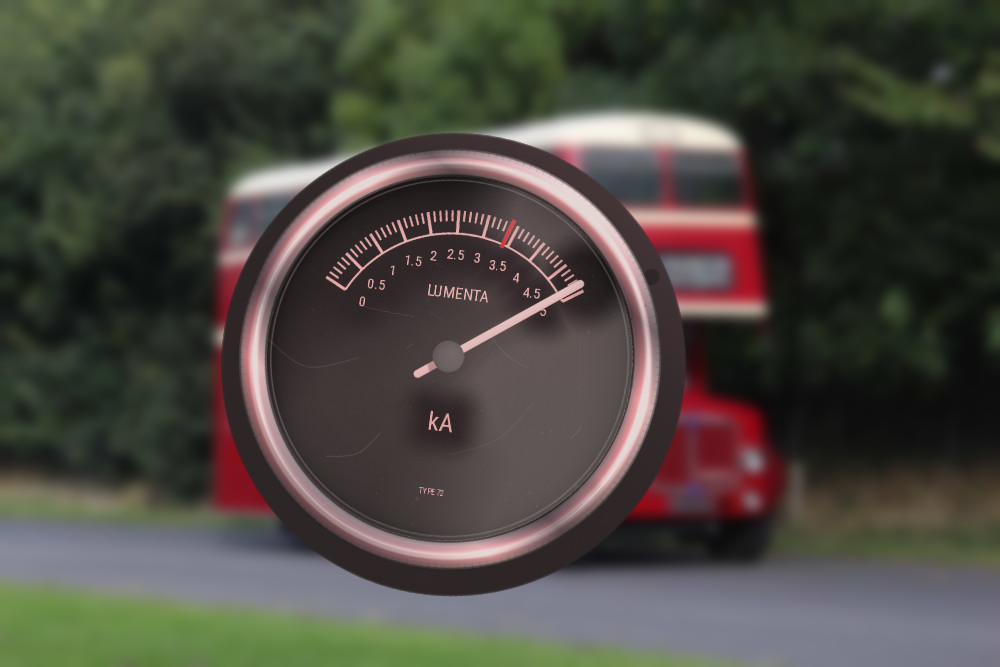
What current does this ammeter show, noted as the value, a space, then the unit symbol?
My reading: 4.9 kA
